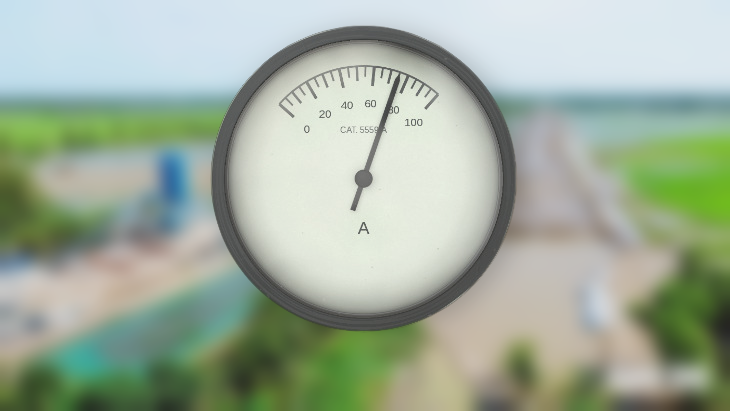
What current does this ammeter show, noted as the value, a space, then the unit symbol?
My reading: 75 A
